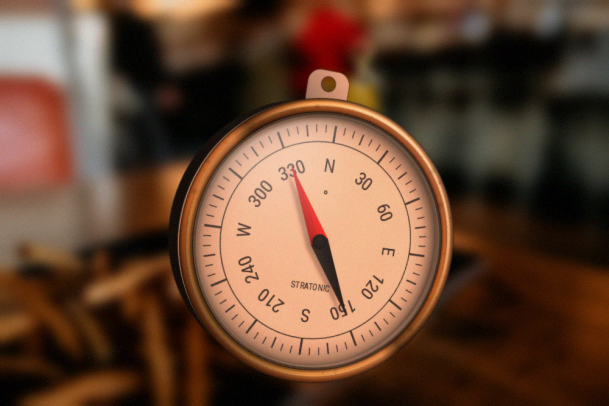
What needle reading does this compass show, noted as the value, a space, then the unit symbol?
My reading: 330 °
